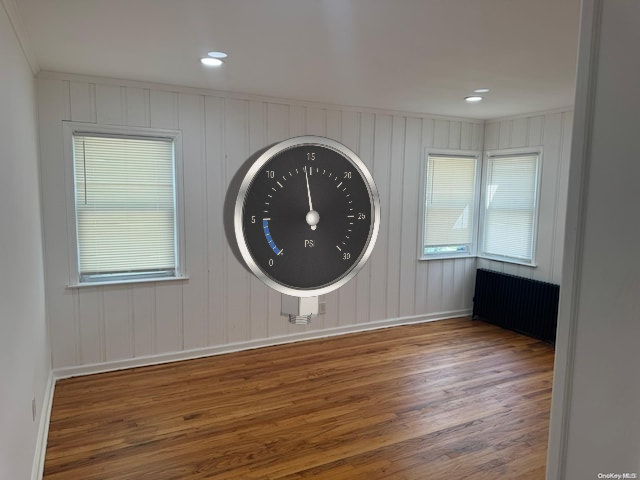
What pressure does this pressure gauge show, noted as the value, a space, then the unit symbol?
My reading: 14 psi
